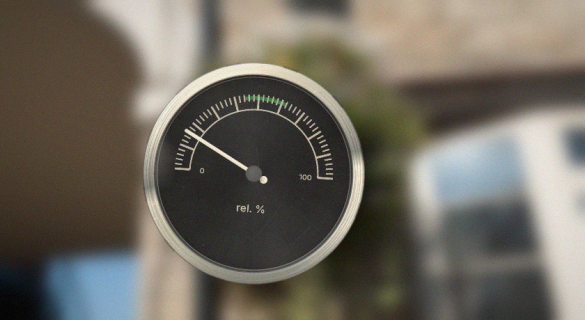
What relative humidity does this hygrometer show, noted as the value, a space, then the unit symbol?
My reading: 16 %
